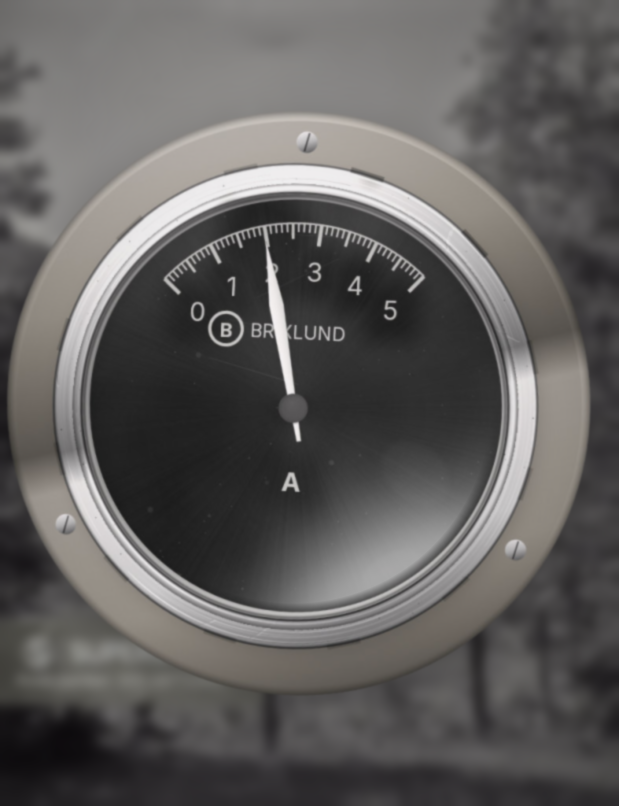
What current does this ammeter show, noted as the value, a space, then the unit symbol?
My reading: 2 A
